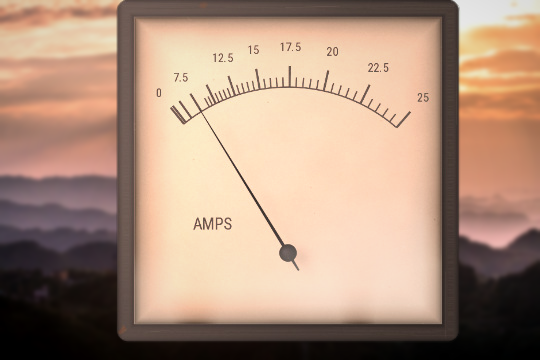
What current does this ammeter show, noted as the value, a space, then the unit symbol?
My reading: 7.5 A
